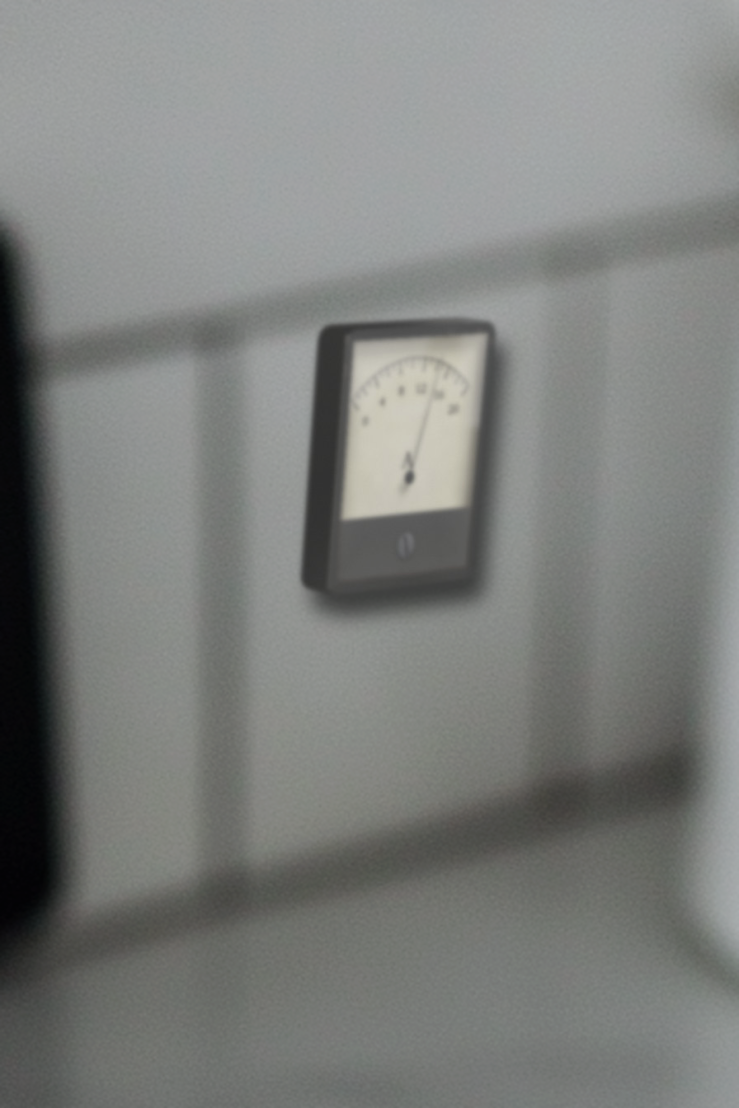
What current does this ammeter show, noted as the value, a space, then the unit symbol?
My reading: 14 A
